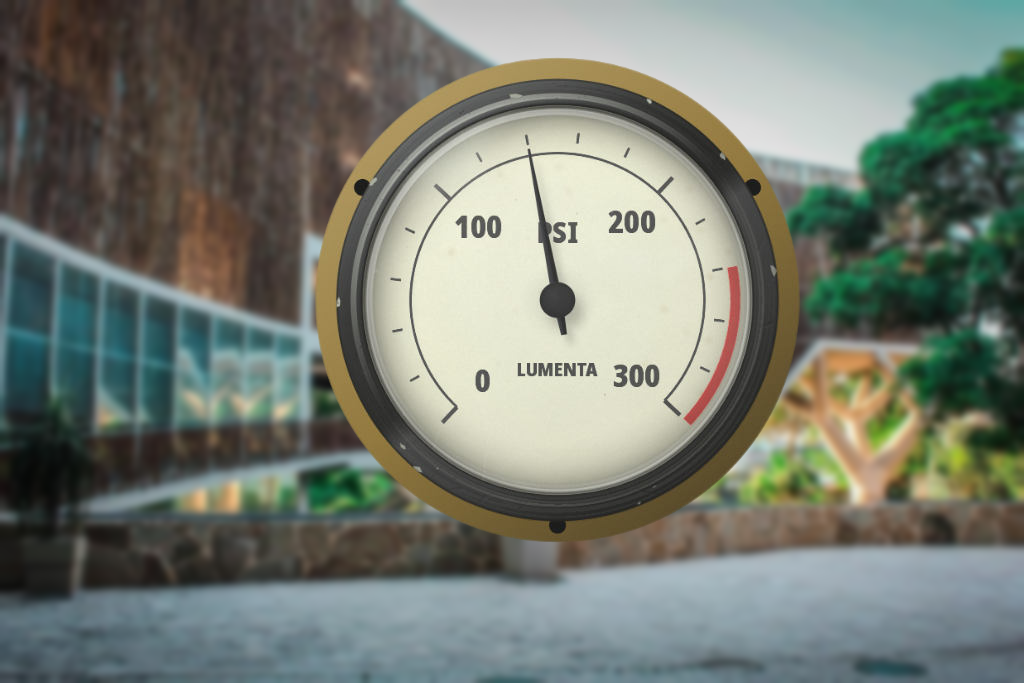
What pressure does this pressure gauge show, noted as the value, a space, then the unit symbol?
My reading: 140 psi
